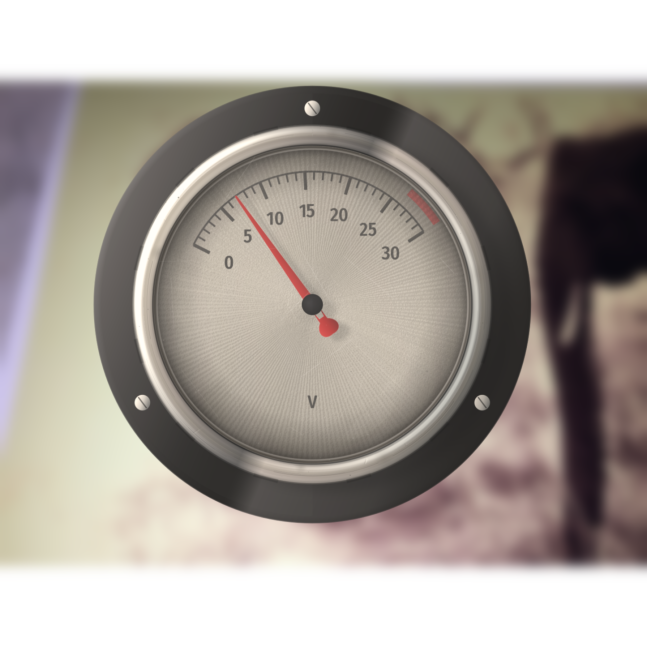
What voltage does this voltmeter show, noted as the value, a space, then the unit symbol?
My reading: 7 V
